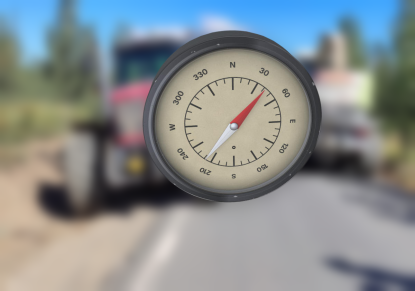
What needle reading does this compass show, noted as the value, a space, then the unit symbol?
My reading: 40 °
